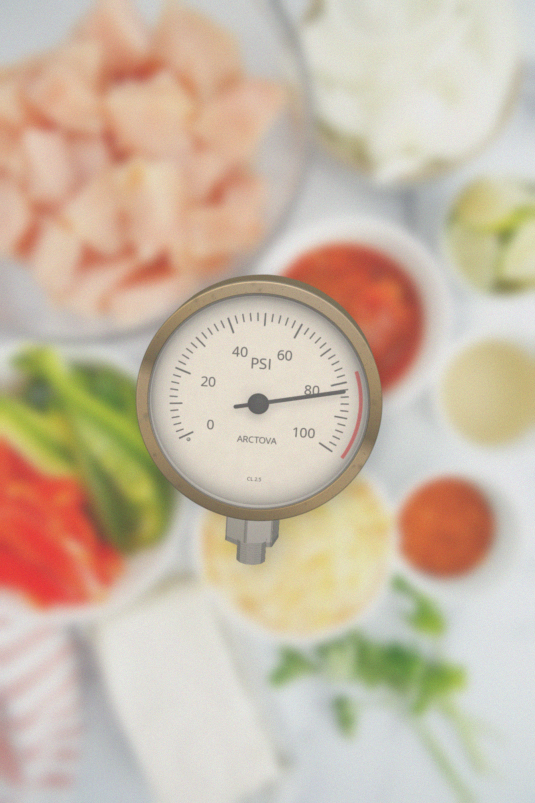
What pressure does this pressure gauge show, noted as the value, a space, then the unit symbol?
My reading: 82 psi
